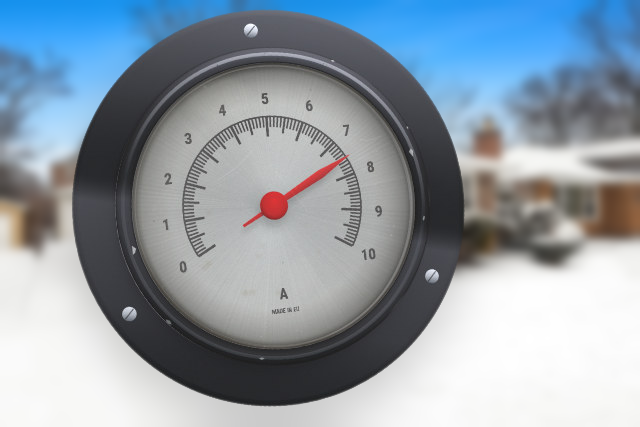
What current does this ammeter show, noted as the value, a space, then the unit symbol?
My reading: 7.5 A
